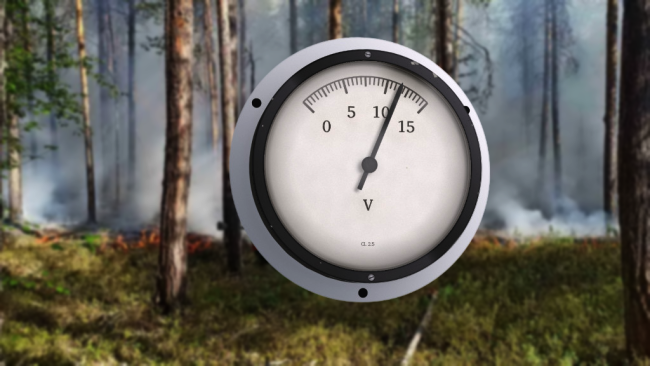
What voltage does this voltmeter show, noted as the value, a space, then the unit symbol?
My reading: 11.5 V
